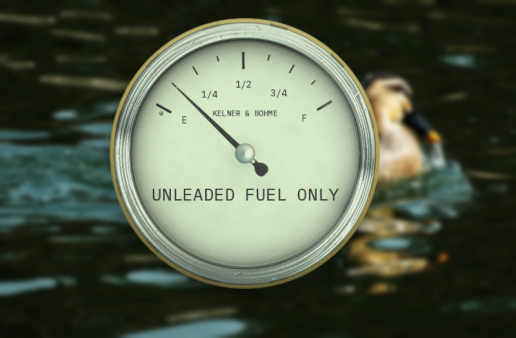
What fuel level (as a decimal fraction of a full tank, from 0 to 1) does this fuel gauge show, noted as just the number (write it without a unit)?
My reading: 0.125
